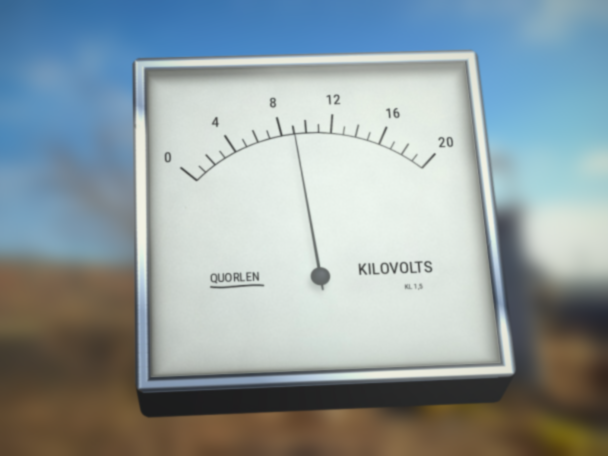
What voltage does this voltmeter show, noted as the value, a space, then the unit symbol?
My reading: 9 kV
